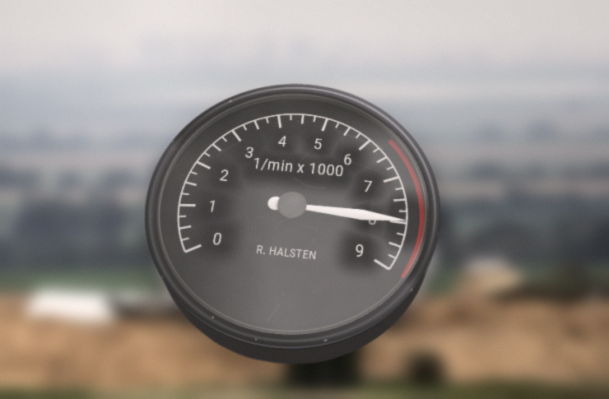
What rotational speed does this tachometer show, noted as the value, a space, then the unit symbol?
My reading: 8000 rpm
